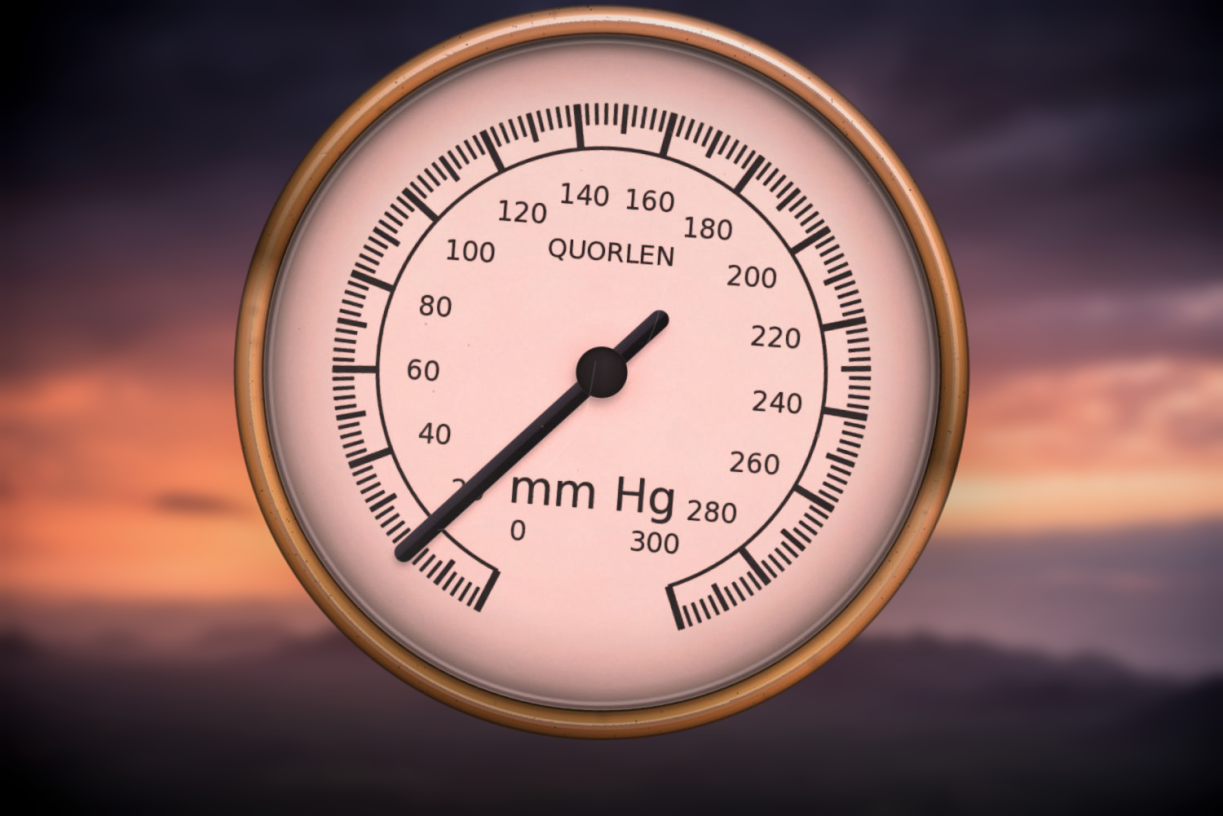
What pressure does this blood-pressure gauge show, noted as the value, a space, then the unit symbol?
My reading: 19 mmHg
